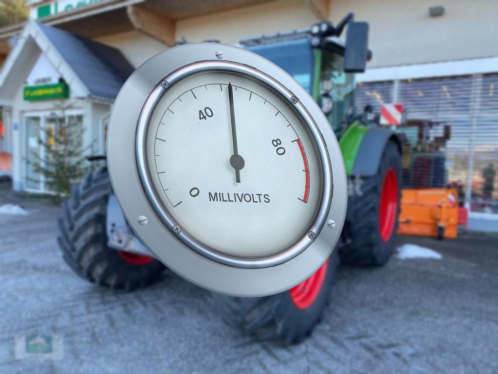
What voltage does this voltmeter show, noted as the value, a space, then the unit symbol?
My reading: 52.5 mV
